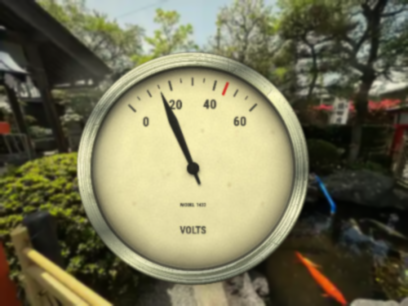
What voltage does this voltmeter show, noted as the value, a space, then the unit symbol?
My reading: 15 V
